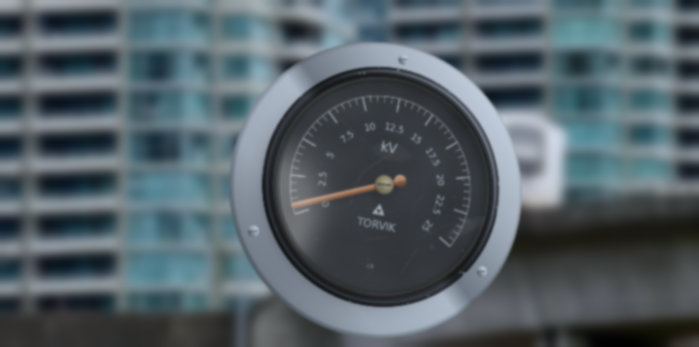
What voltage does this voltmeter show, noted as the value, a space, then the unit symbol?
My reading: 0.5 kV
